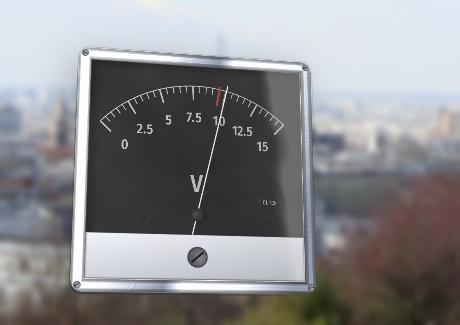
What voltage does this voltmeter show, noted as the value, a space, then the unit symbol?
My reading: 10 V
